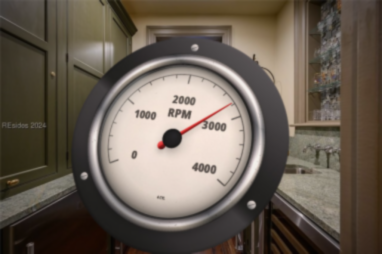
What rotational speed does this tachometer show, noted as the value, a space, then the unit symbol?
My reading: 2800 rpm
